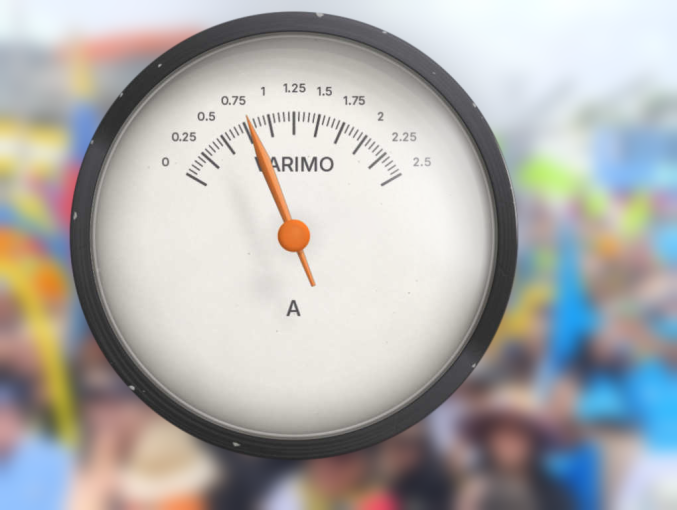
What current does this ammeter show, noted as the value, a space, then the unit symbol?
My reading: 0.8 A
